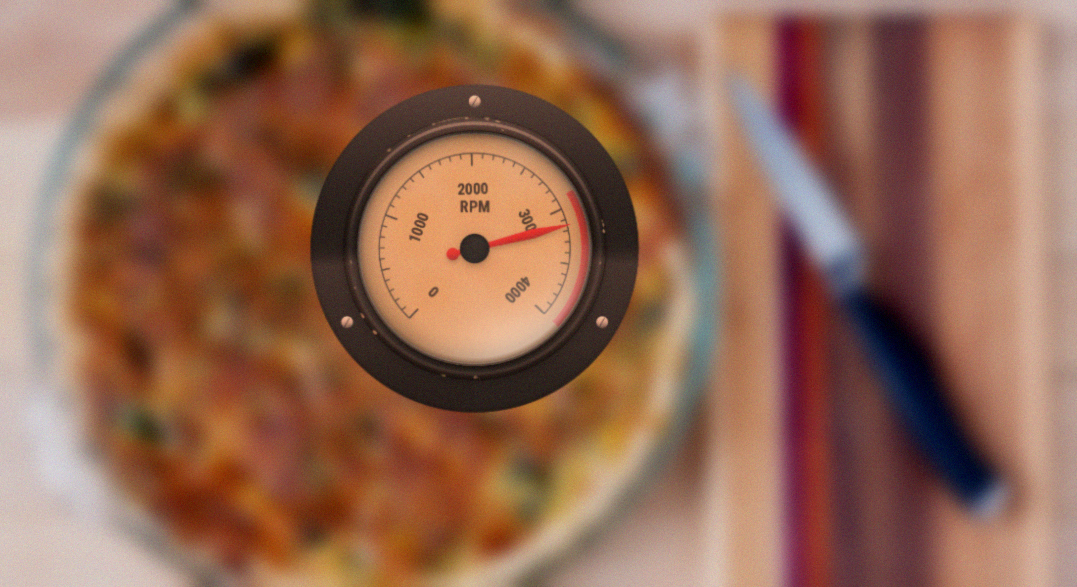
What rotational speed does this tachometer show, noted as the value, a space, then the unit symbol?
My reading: 3150 rpm
